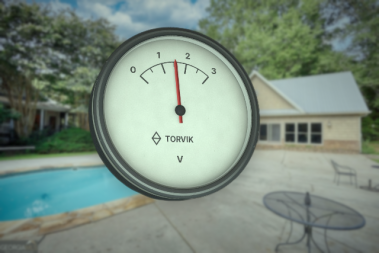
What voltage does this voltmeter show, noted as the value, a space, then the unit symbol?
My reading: 1.5 V
